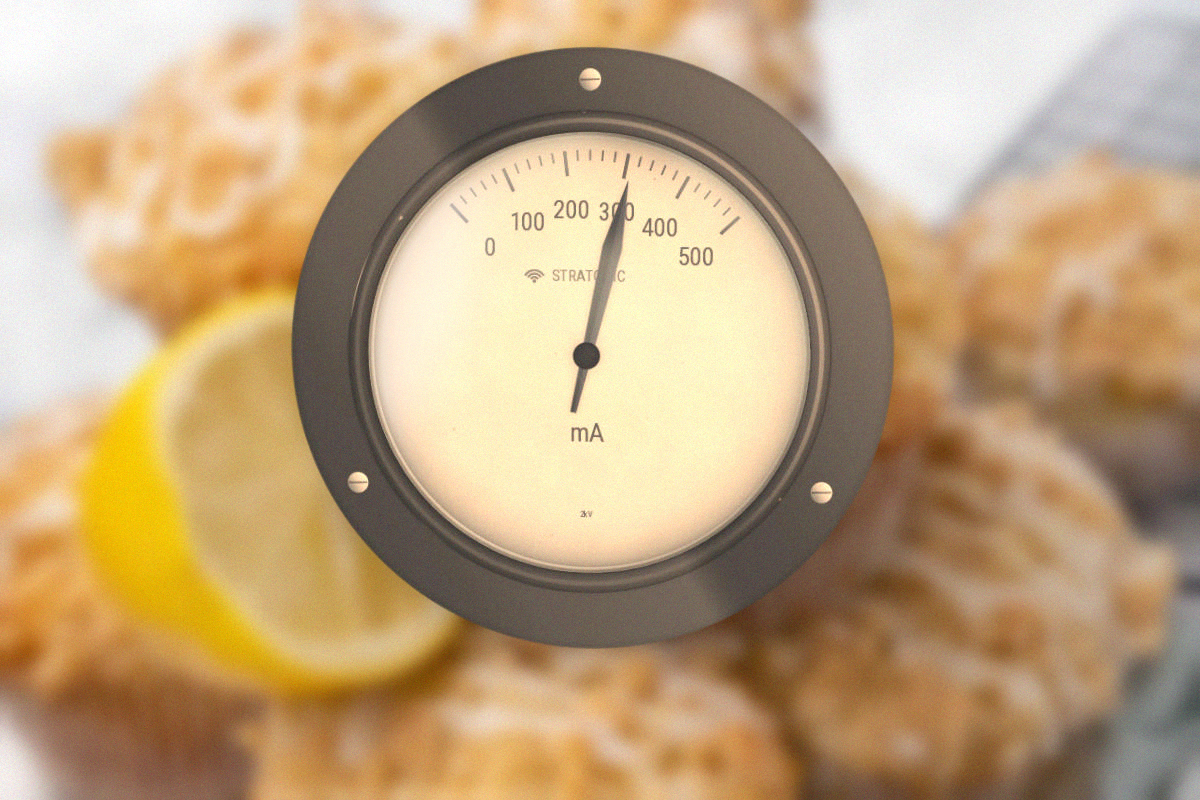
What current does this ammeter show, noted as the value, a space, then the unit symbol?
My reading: 310 mA
